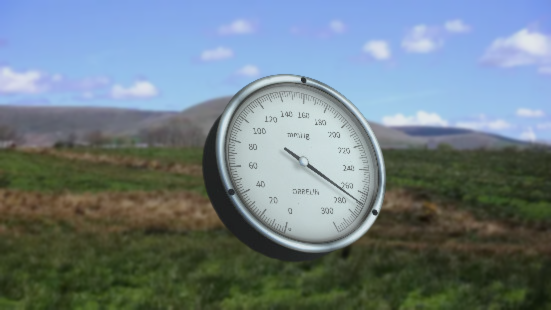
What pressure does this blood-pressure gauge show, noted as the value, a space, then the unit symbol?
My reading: 270 mmHg
